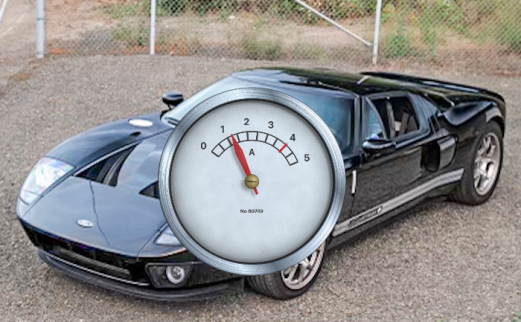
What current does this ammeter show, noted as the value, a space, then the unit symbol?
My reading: 1.25 A
